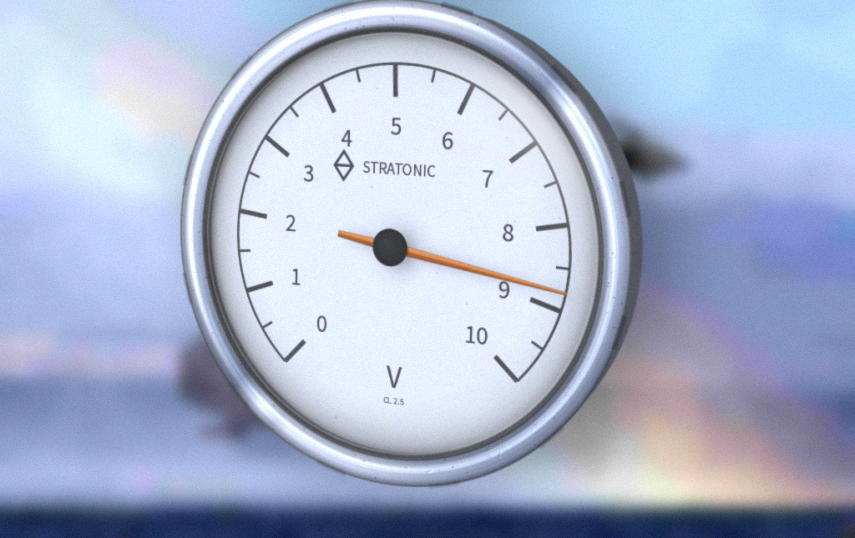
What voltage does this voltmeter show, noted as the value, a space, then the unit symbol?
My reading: 8.75 V
